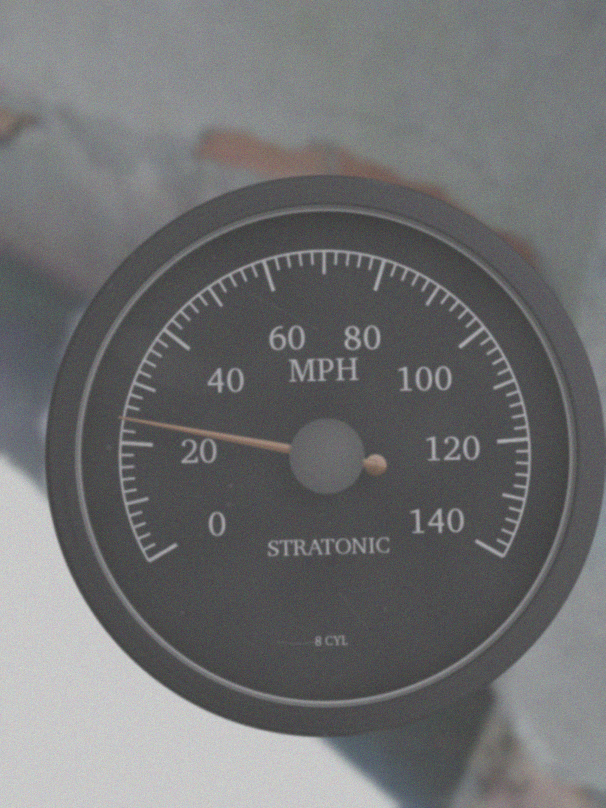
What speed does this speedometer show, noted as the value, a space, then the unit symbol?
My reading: 24 mph
